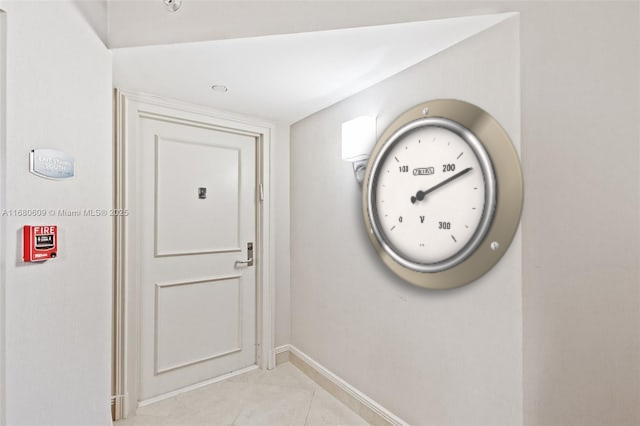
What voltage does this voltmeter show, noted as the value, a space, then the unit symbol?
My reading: 220 V
